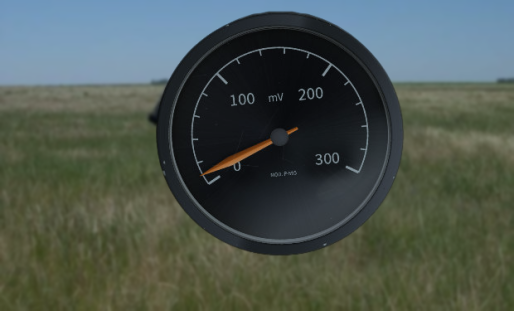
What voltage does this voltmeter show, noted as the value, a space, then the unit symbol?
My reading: 10 mV
